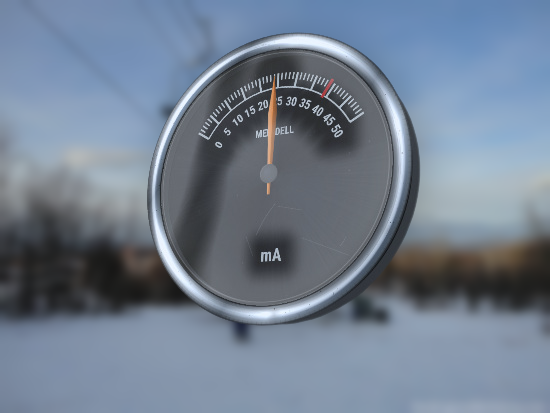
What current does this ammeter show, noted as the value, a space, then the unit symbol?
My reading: 25 mA
